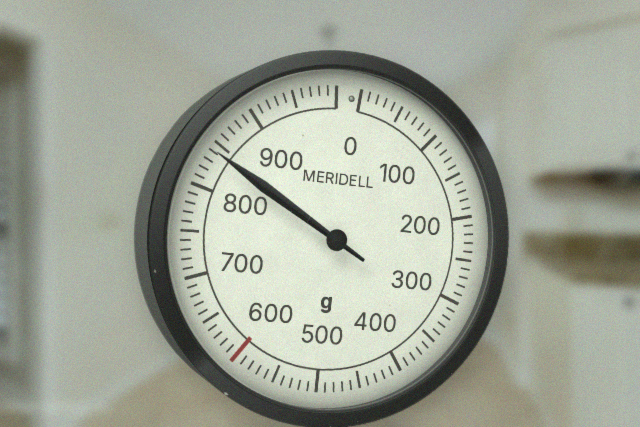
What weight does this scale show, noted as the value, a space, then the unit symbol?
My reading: 840 g
